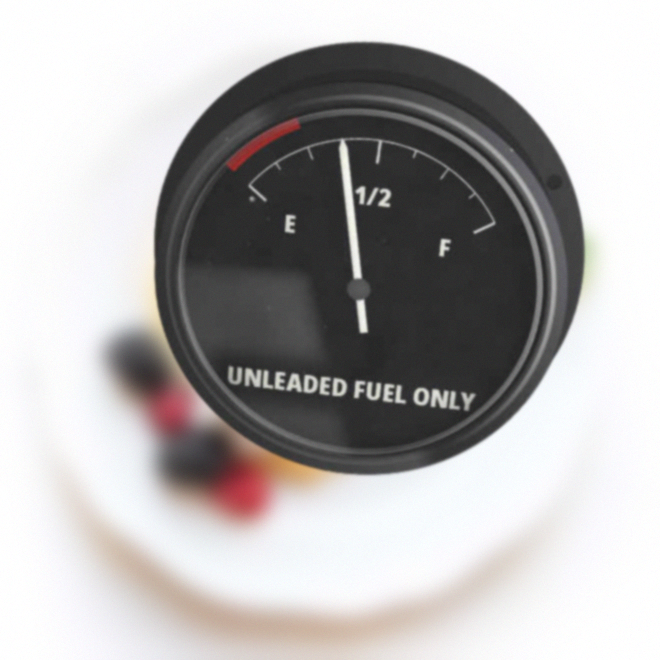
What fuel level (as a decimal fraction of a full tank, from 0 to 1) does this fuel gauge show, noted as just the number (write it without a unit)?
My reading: 0.375
